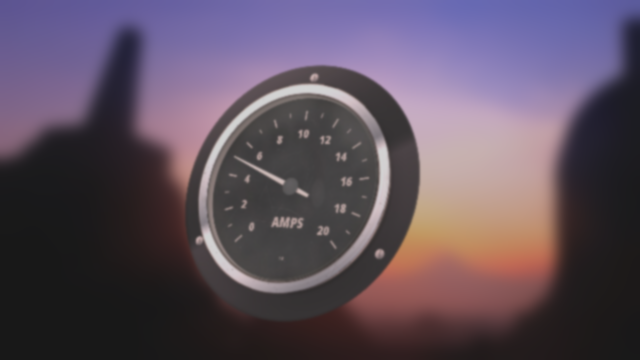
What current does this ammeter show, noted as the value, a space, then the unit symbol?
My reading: 5 A
